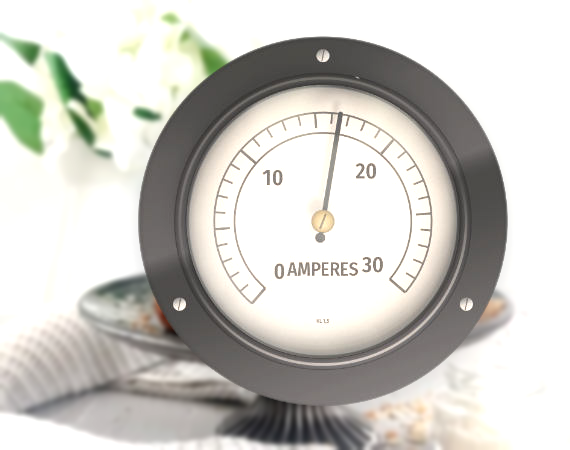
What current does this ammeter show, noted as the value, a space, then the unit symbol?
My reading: 16.5 A
